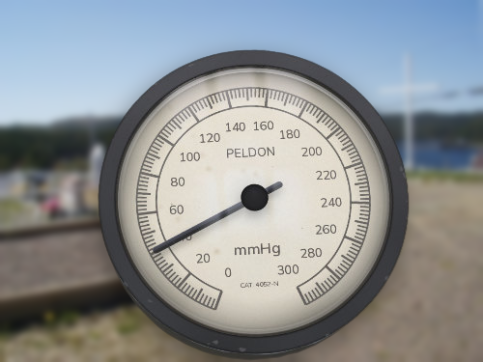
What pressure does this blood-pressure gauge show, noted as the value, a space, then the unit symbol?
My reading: 40 mmHg
